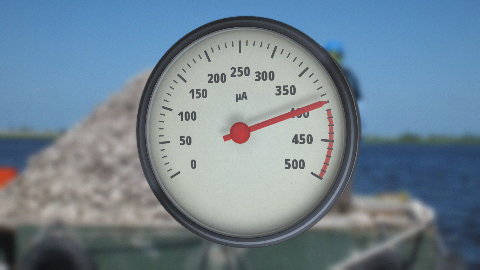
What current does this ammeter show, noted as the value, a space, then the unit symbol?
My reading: 400 µA
